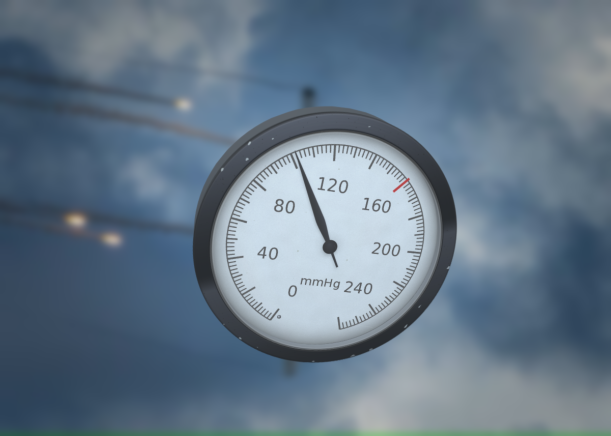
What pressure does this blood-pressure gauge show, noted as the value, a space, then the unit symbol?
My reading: 102 mmHg
